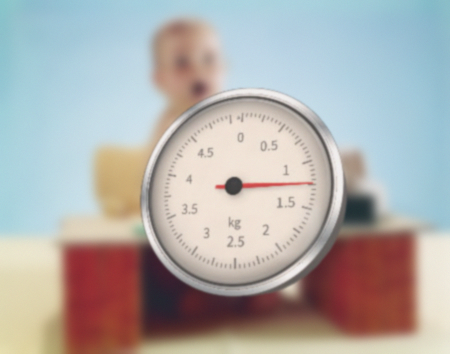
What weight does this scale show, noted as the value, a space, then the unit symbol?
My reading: 1.25 kg
